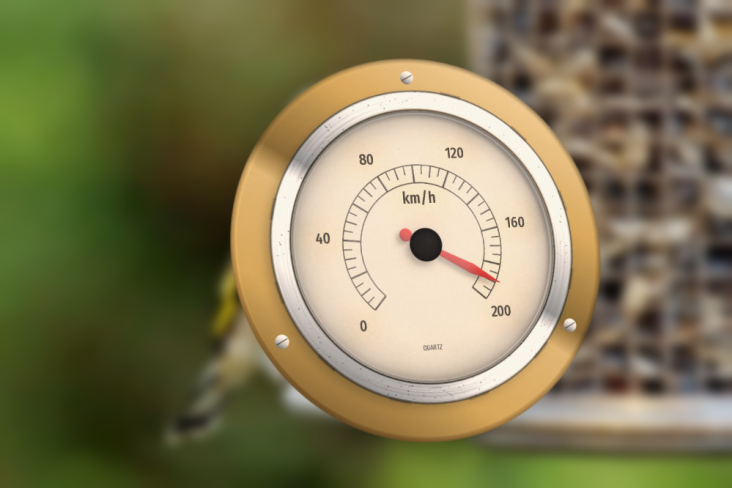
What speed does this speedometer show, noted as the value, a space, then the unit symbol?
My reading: 190 km/h
